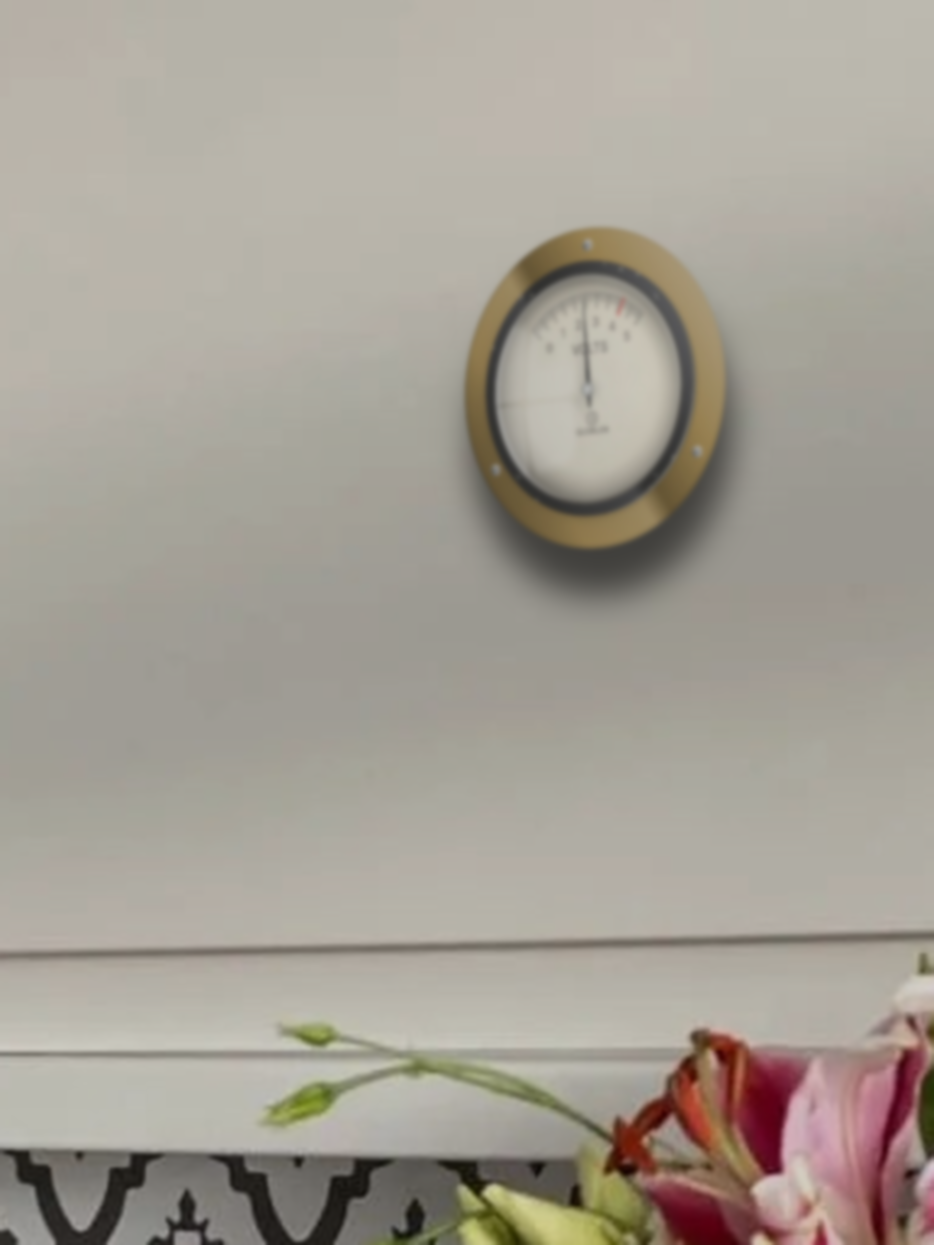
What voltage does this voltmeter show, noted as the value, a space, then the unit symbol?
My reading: 2.5 V
